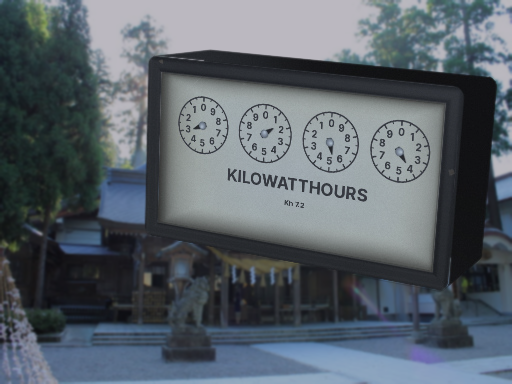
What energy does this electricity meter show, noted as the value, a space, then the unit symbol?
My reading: 3154 kWh
